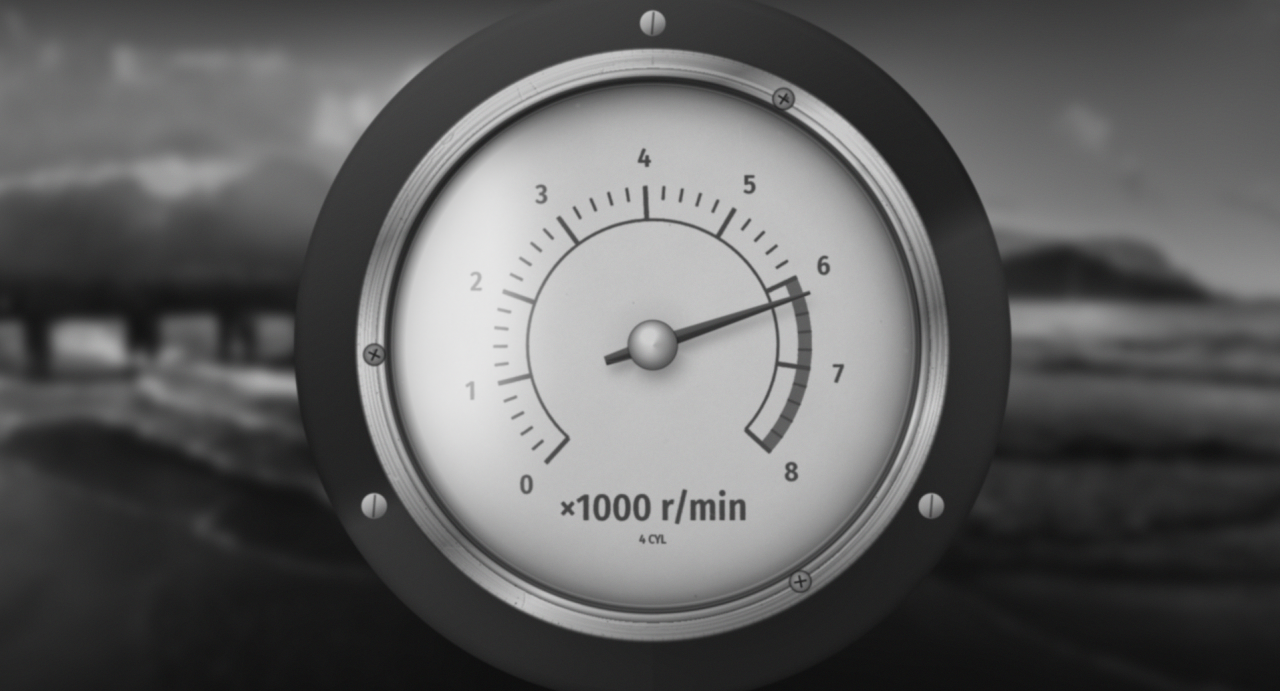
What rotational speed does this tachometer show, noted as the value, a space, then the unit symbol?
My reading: 6200 rpm
